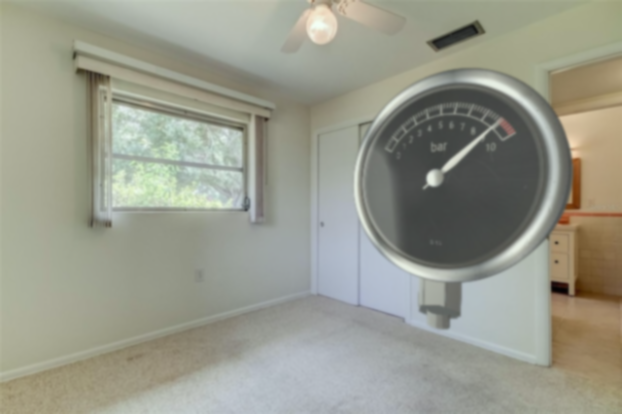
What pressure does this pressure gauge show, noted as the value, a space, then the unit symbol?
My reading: 9 bar
